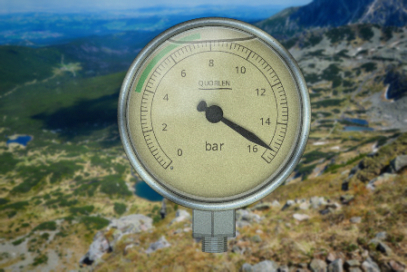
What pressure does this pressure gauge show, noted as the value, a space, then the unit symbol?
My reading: 15.4 bar
